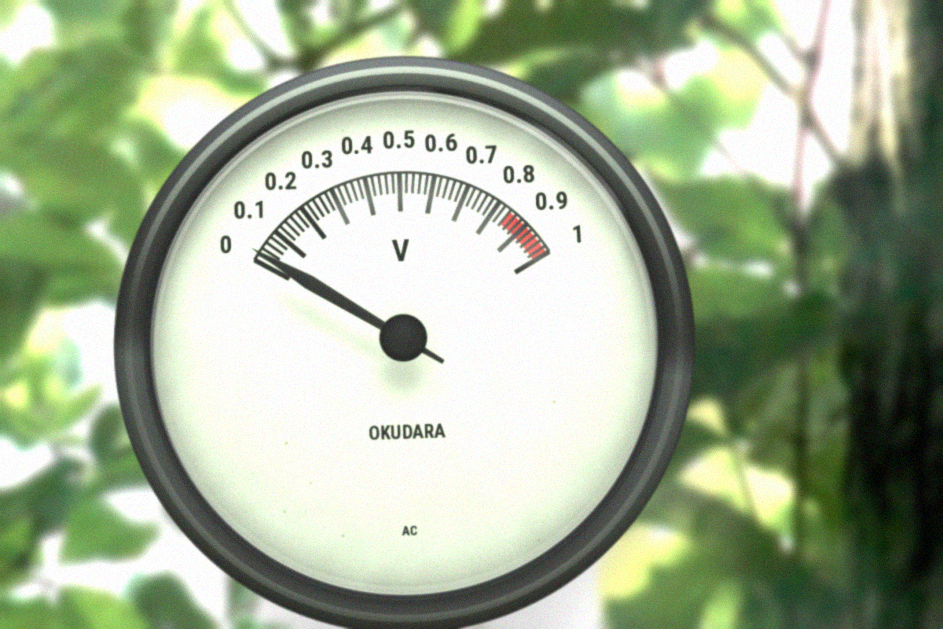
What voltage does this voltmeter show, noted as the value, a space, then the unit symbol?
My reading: 0.02 V
